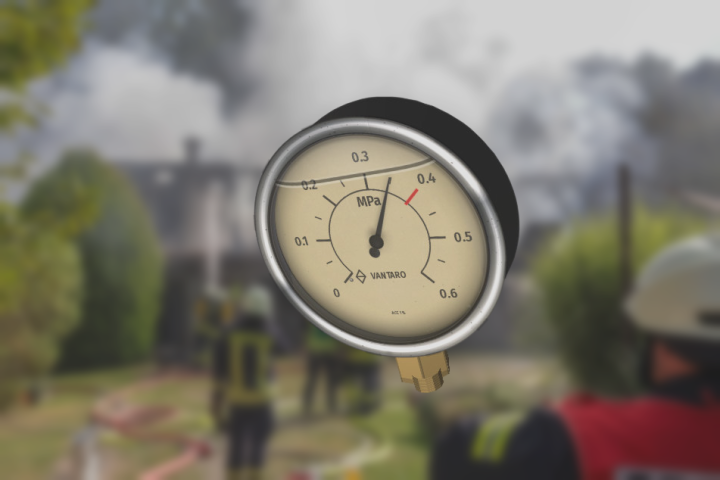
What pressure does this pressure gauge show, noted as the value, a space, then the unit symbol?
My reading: 0.35 MPa
